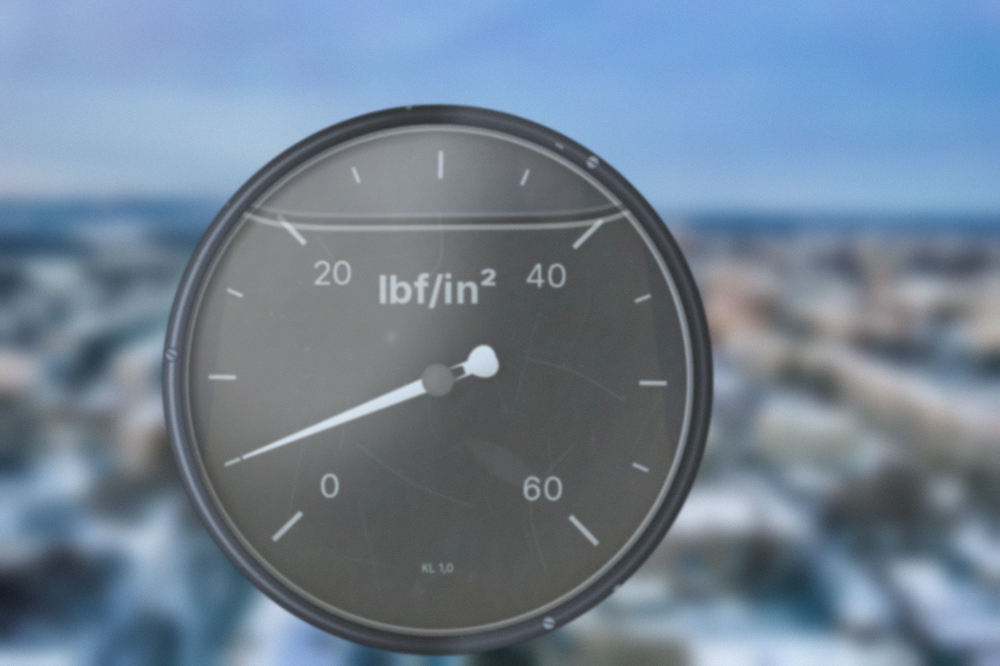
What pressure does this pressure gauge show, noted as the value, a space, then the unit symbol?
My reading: 5 psi
